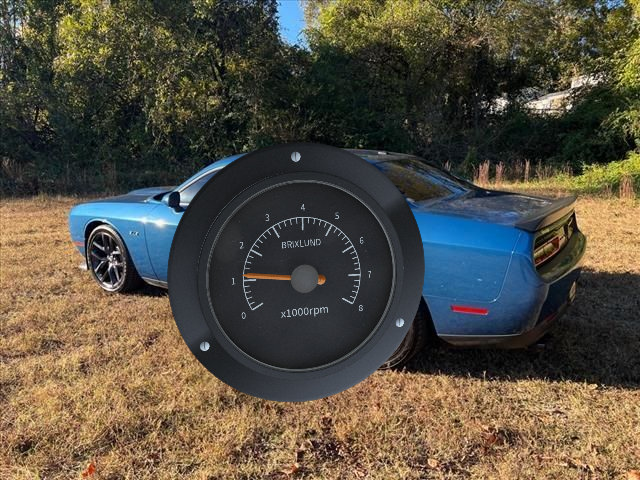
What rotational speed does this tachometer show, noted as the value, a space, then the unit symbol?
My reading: 1200 rpm
